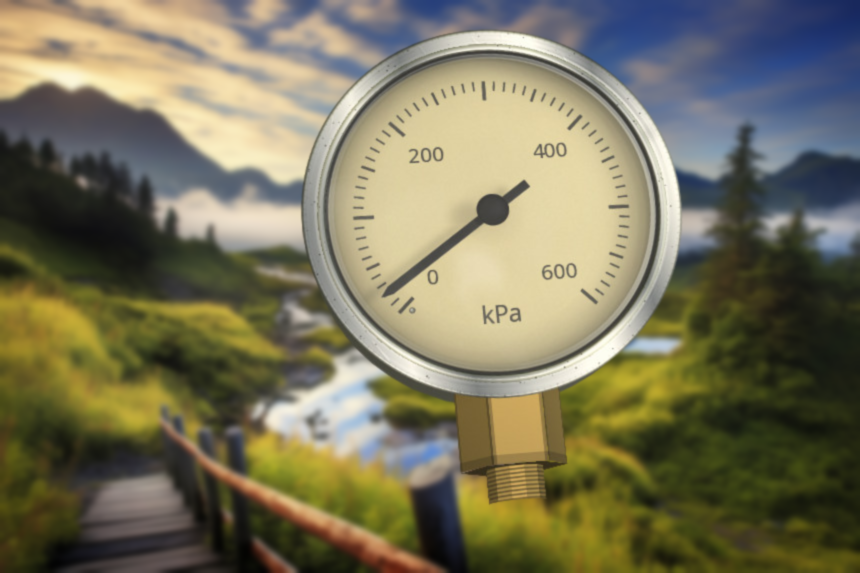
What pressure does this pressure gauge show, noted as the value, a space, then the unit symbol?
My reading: 20 kPa
